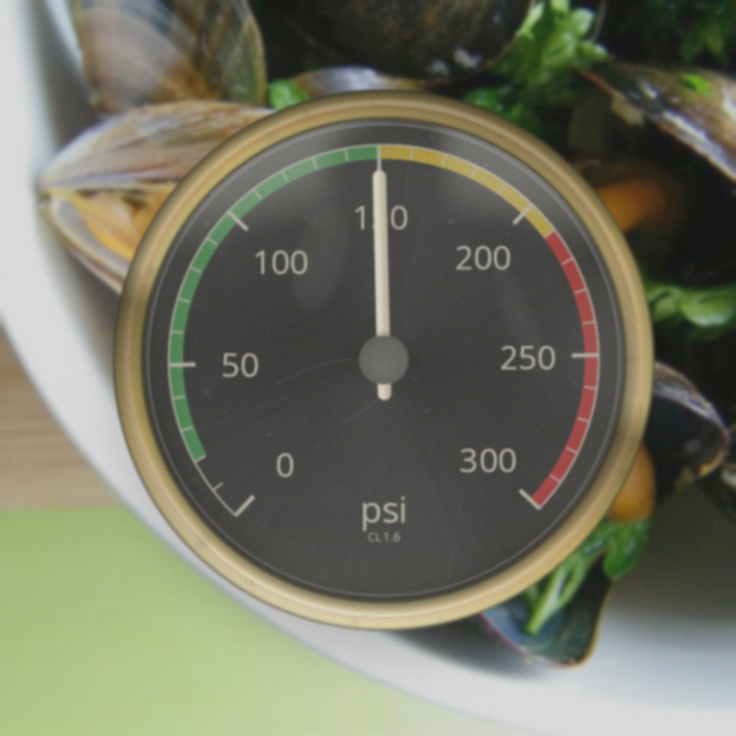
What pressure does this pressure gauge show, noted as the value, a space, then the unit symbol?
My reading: 150 psi
